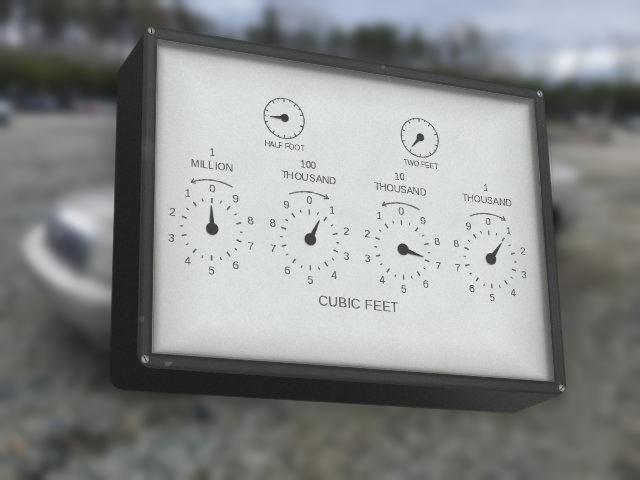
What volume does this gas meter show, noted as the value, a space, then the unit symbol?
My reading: 7100 ft³
